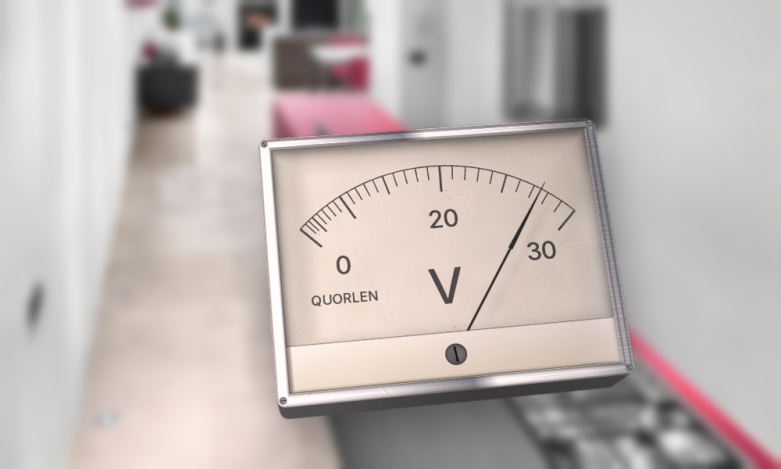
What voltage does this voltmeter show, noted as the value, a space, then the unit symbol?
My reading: 27.5 V
